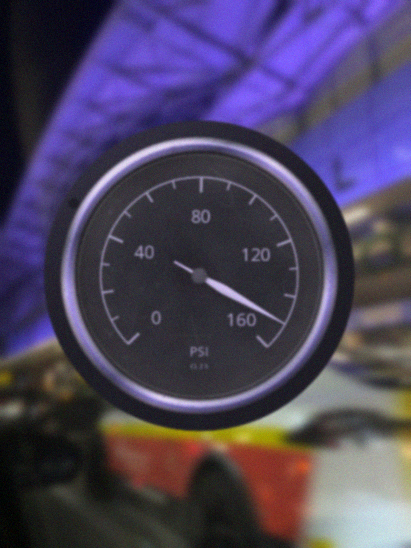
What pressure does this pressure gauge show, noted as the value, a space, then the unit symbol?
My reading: 150 psi
